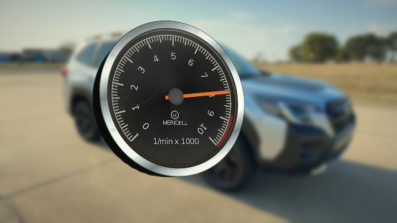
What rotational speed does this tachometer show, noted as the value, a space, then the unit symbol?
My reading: 8000 rpm
